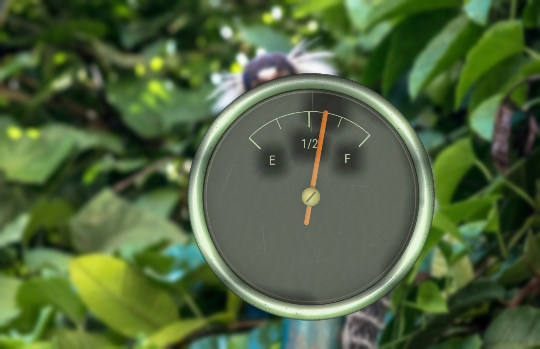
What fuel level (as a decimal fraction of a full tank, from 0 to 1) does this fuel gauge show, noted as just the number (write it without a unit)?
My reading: 0.625
